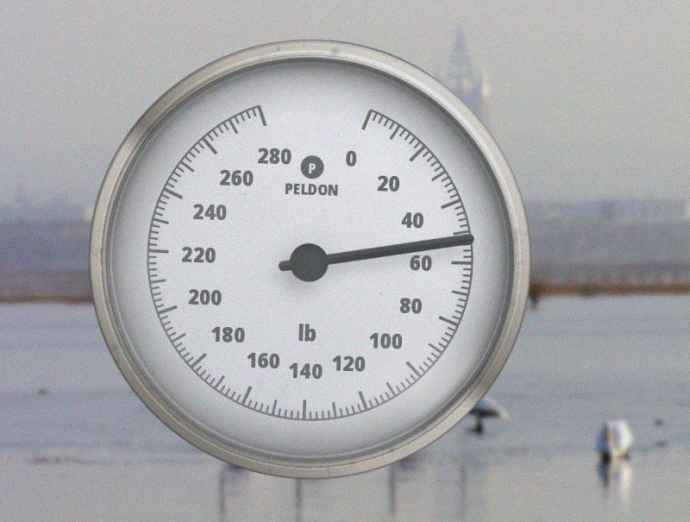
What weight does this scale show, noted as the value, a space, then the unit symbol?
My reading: 52 lb
